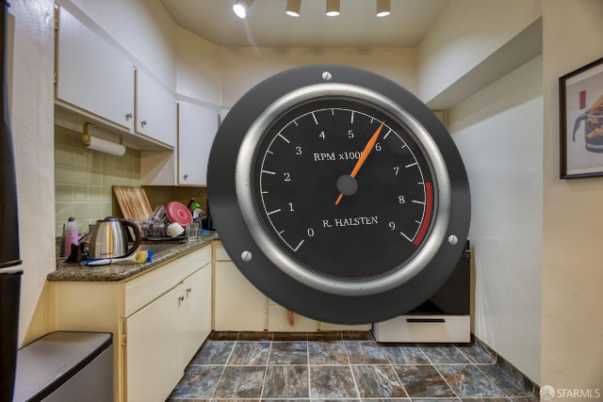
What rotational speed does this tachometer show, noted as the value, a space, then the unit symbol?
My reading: 5750 rpm
